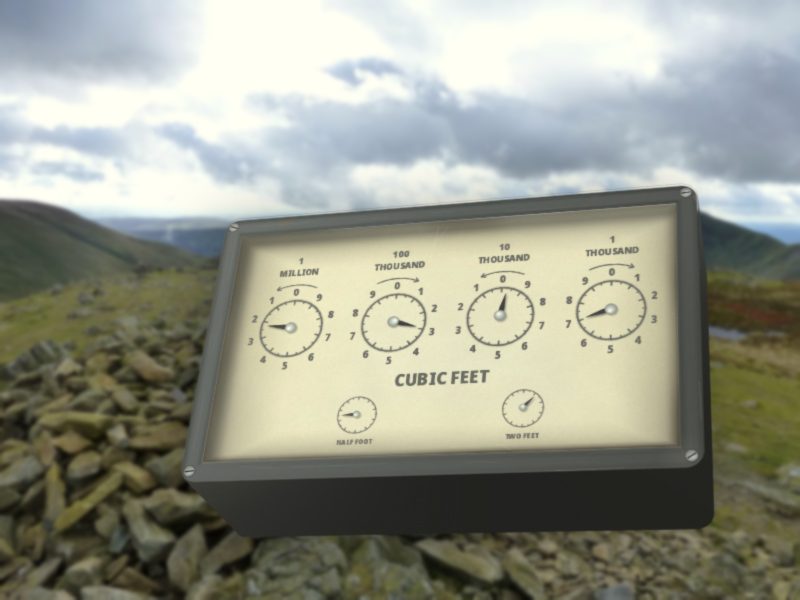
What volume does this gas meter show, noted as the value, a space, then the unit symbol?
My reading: 229700 ft³
